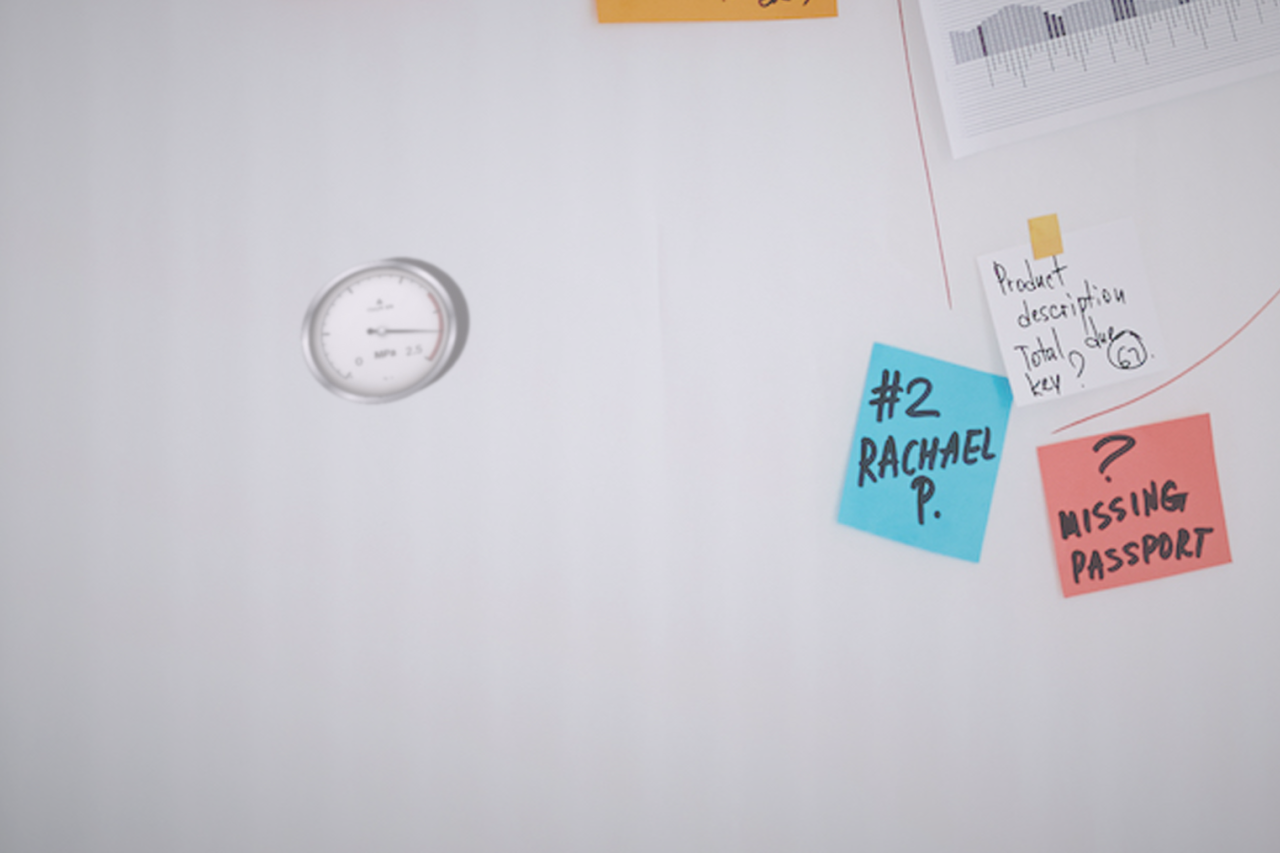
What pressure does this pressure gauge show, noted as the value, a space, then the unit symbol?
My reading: 2.2 MPa
